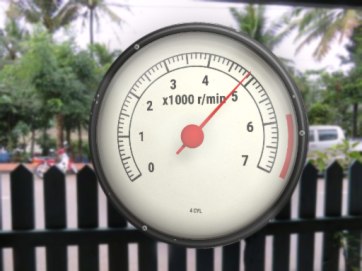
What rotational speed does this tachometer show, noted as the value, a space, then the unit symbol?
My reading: 4900 rpm
